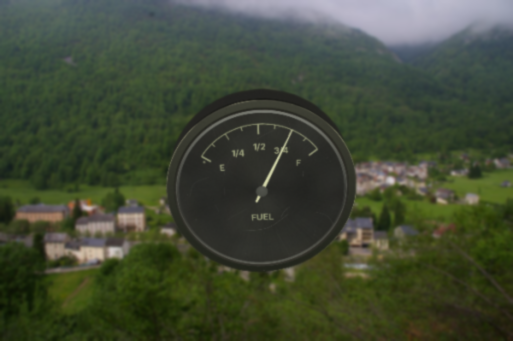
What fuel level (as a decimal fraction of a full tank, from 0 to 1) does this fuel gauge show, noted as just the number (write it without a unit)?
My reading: 0.75
